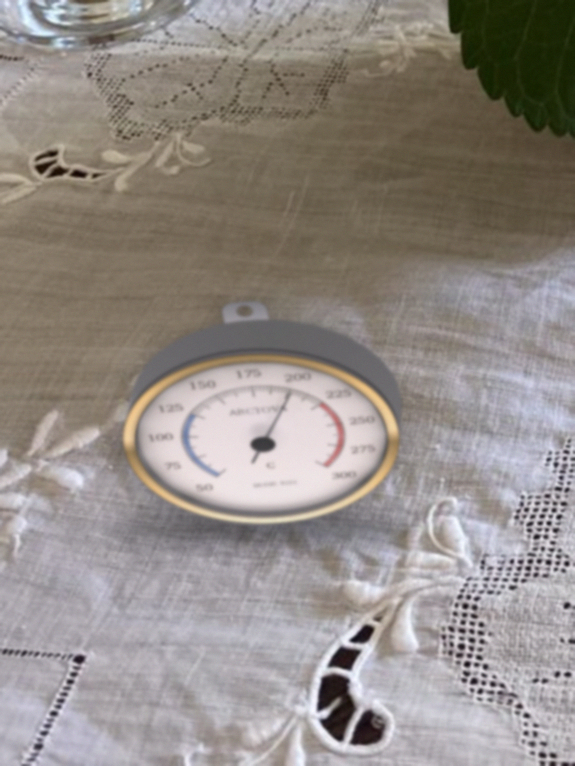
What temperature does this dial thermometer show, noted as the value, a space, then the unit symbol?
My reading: 200 °C
